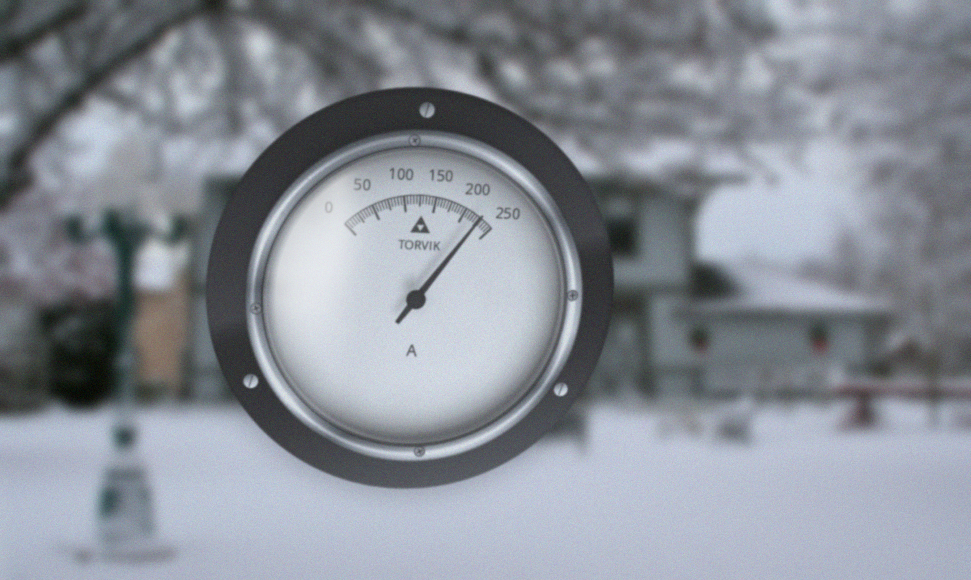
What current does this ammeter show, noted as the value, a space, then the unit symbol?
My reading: 225 A
